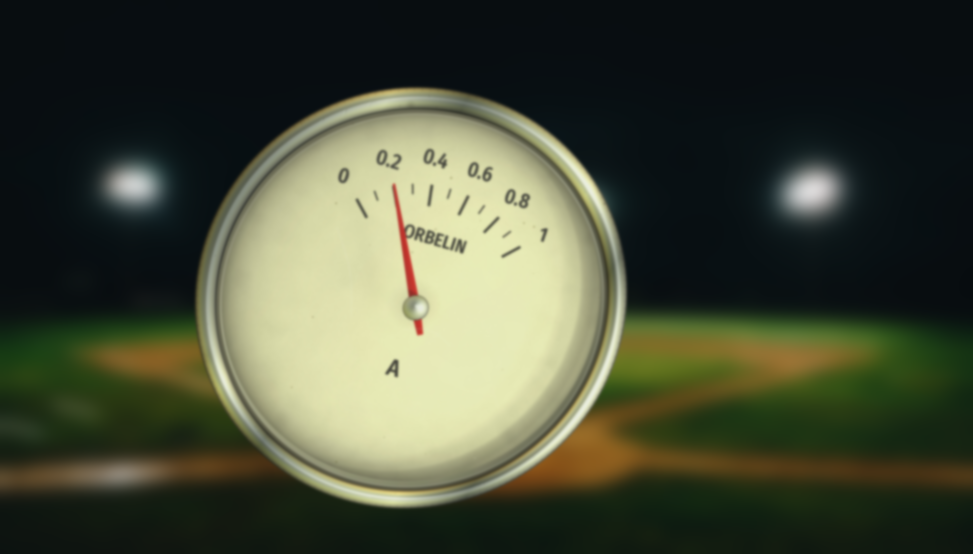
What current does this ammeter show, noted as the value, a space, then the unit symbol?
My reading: 0.2 A
